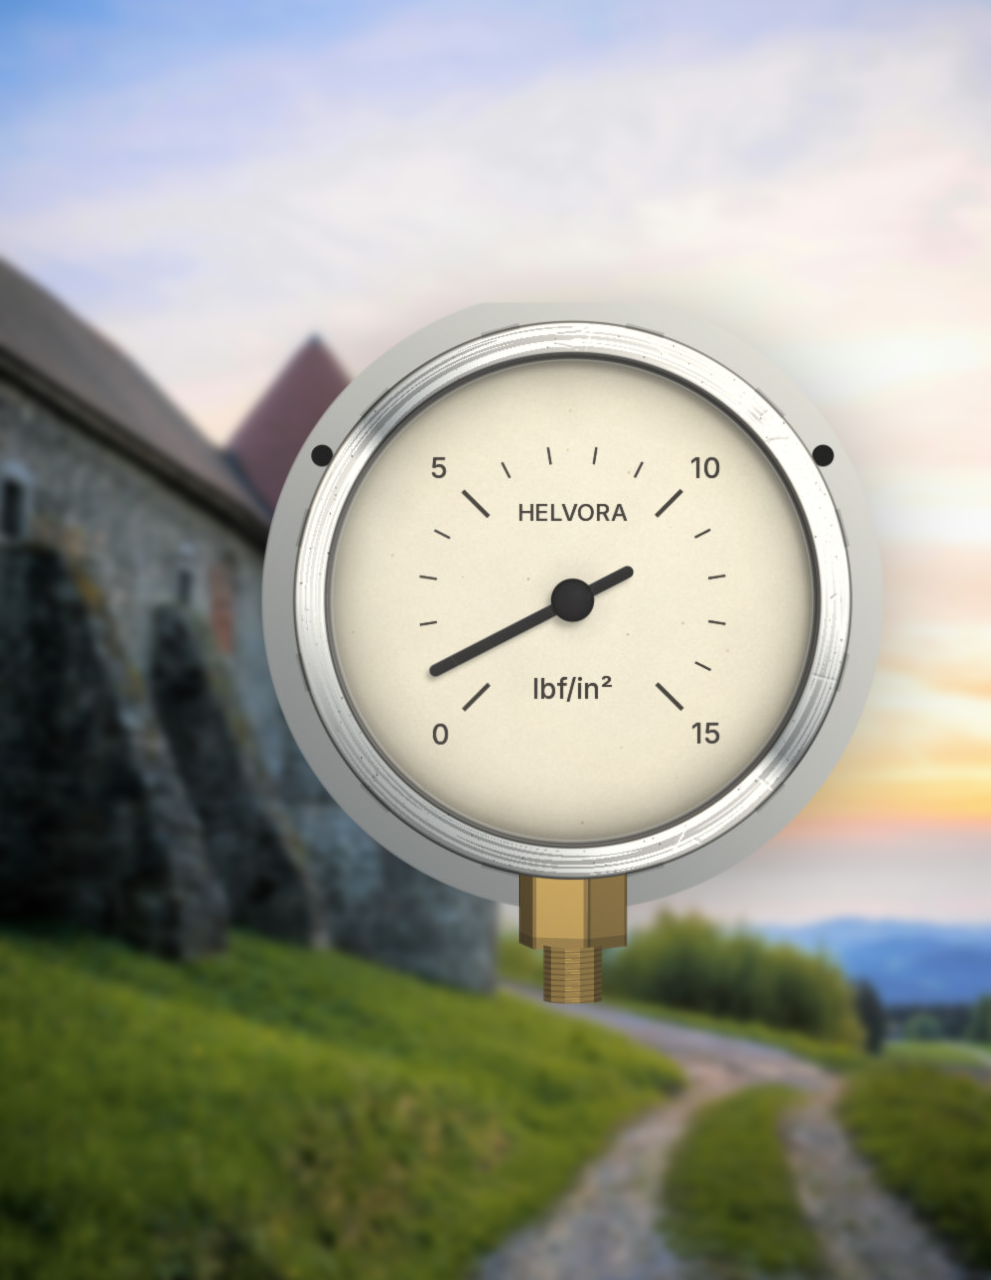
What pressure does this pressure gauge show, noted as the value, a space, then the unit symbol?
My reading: 1 psi
